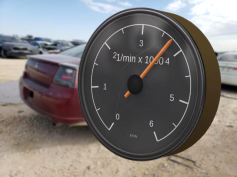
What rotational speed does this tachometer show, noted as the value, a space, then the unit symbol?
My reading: 3750 rpm
